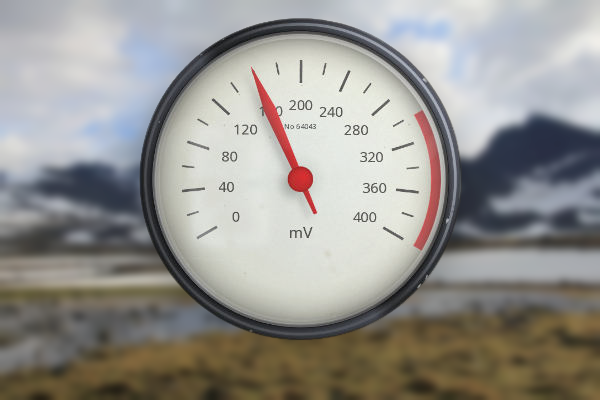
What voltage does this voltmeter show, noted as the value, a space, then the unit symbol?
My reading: 160 mV
